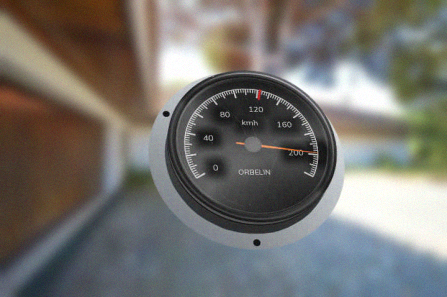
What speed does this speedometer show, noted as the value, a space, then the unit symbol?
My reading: 200 km/h
